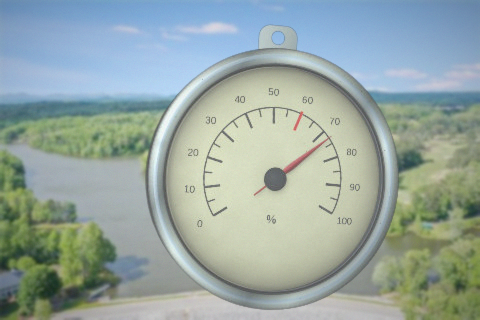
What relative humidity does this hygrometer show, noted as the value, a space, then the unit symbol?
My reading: 72.5 %
